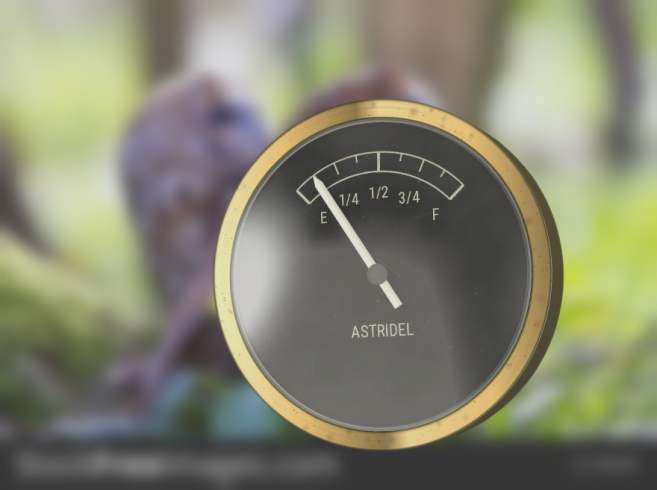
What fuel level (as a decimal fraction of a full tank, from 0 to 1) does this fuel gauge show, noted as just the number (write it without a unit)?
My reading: 0.125
